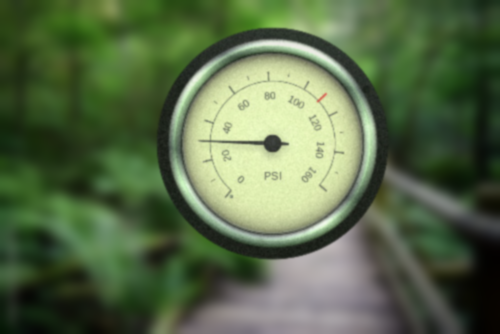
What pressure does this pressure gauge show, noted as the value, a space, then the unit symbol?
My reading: 30 psi
